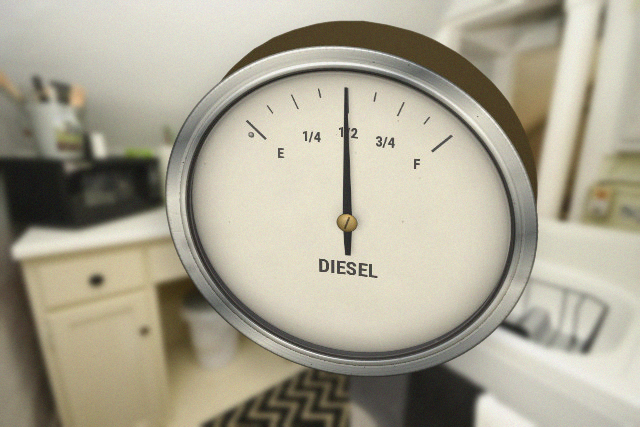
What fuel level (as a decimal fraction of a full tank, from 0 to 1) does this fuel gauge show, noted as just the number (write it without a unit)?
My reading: 0.5
